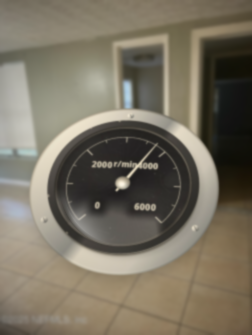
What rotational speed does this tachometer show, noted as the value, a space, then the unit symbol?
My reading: 3750 rpm
